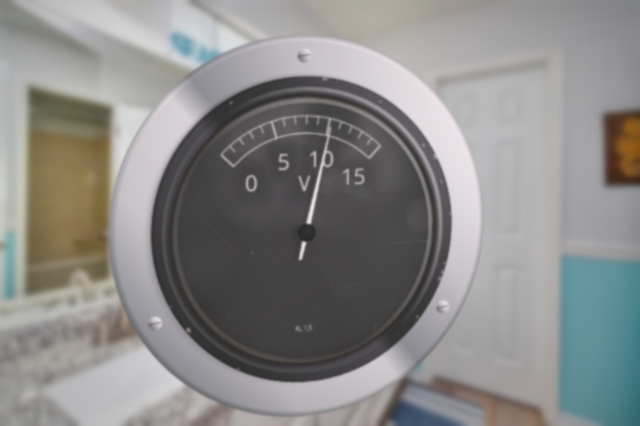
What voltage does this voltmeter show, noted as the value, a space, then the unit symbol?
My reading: 10 V
